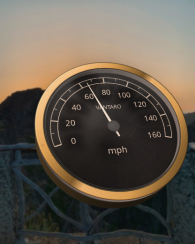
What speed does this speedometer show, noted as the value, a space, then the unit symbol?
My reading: 65 mph
